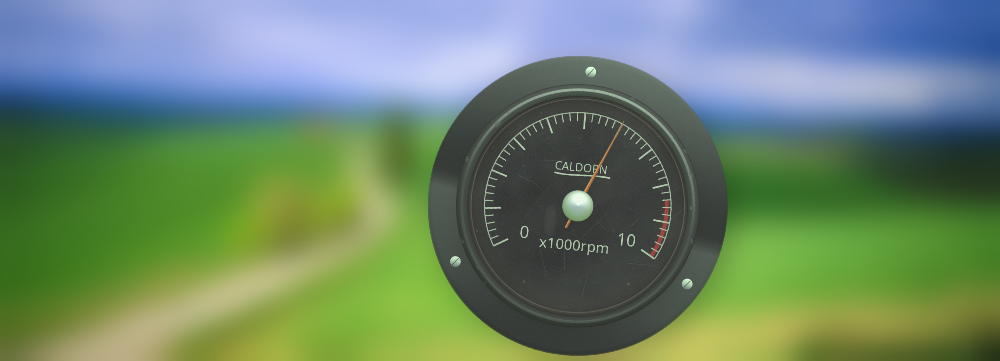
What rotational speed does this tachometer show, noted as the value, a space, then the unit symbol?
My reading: 6000 rpm
